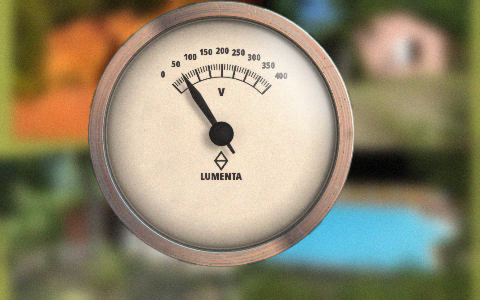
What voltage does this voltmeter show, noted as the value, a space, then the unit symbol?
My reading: 50 V
